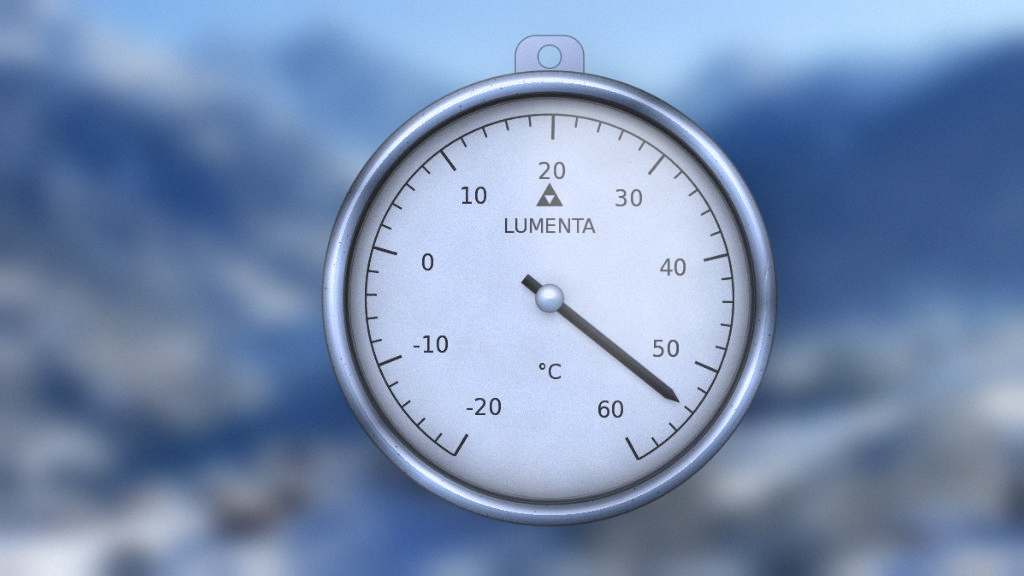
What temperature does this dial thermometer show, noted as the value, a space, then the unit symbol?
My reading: 54 °C
